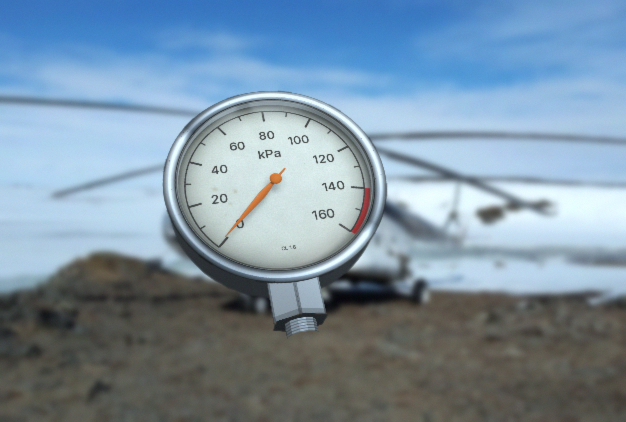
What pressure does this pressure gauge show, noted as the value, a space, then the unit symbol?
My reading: 0 kPa
